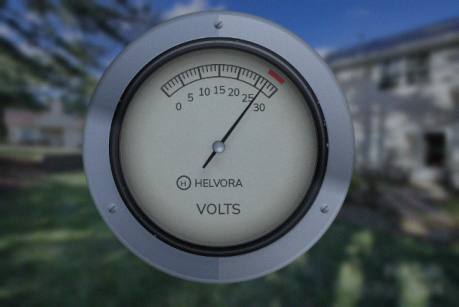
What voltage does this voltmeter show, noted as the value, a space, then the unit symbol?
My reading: 27 V
